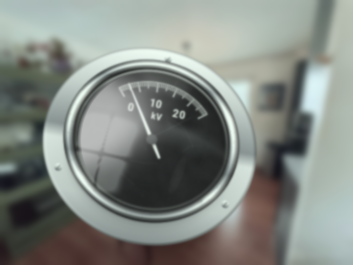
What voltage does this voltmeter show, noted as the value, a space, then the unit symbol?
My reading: 2.5 kV
